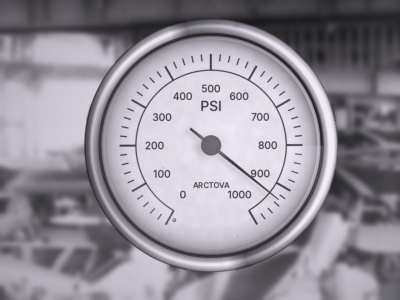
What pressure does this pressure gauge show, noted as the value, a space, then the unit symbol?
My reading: 930 psi
